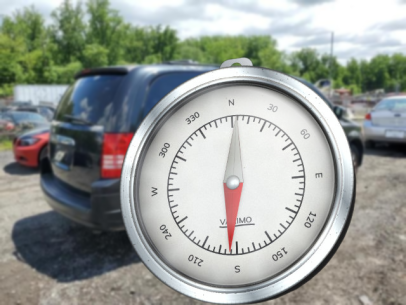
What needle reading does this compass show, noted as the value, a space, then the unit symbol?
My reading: 185 °
